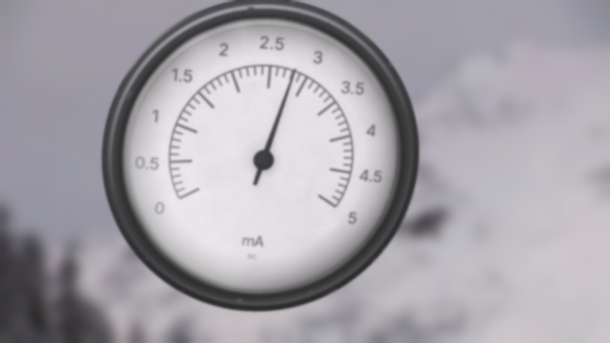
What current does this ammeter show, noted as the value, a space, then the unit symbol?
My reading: 2.8 mA
